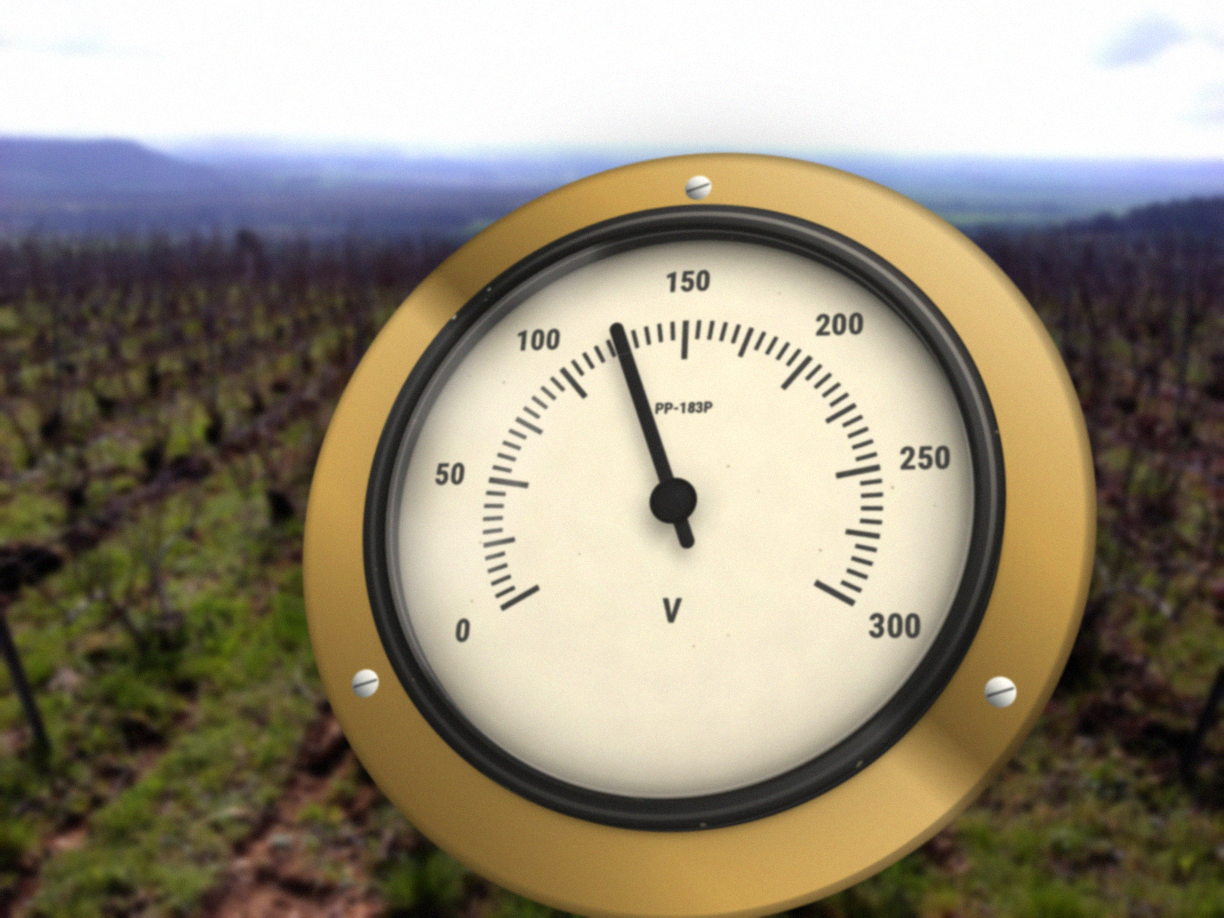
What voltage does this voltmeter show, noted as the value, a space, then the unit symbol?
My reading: 125 V
